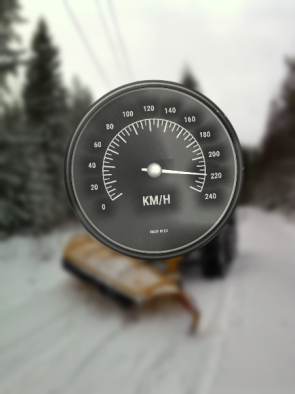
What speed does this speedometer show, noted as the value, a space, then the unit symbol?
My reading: 220 km/h
